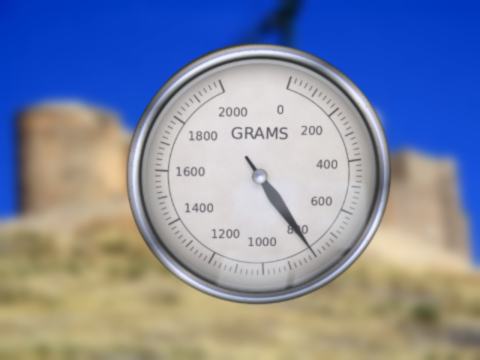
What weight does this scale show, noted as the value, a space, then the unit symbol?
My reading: 800 g
